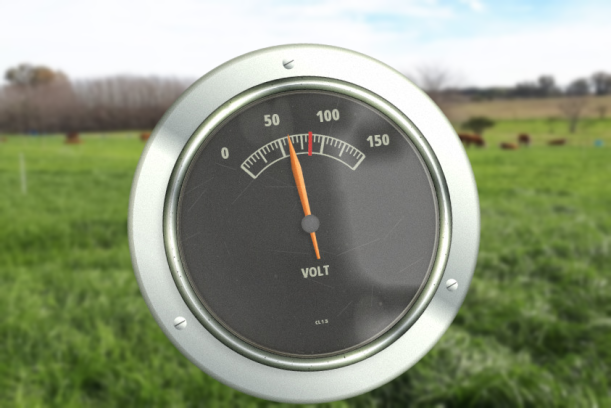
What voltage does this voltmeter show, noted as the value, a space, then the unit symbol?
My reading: 60 V
